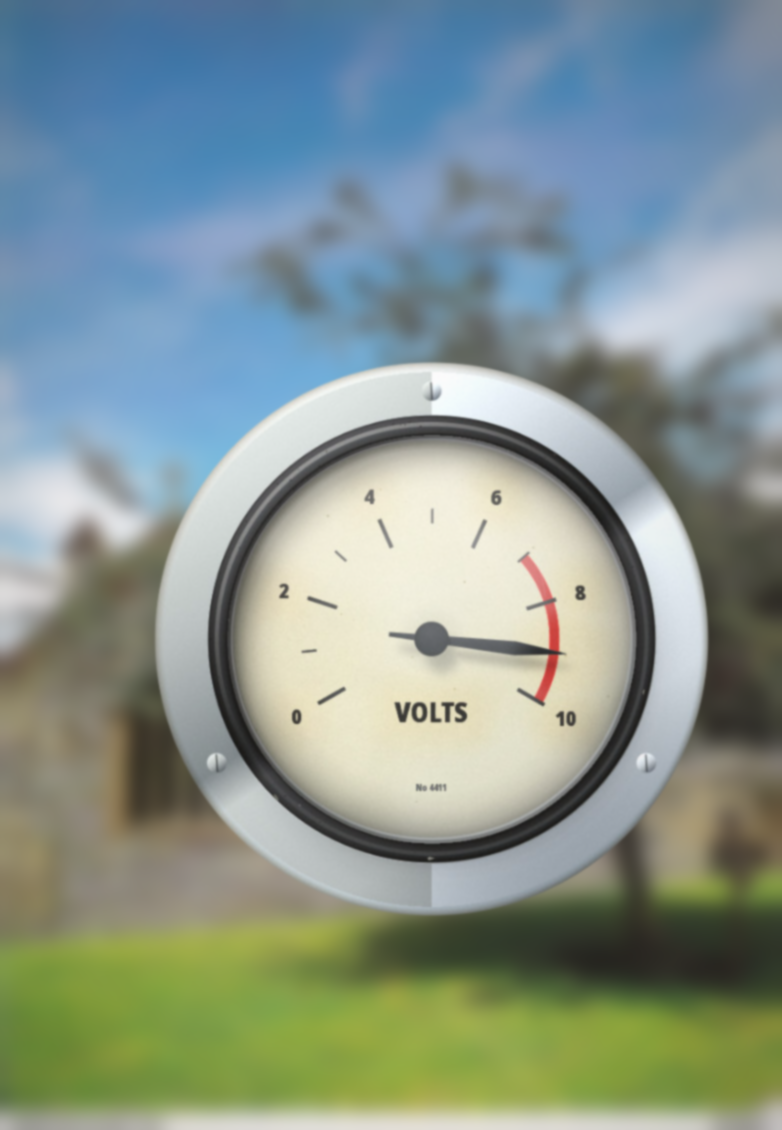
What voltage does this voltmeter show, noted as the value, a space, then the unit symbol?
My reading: 9 V
